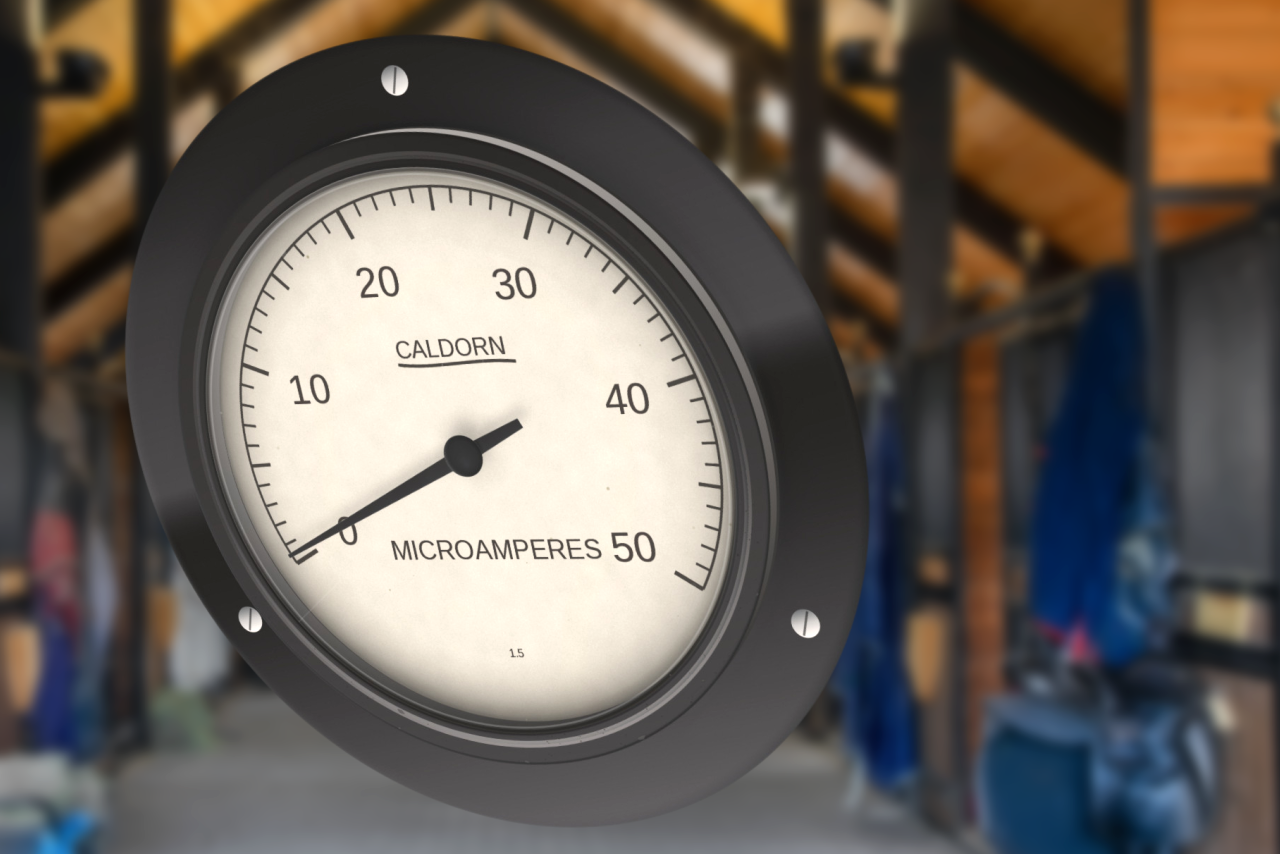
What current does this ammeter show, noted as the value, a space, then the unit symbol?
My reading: 0.5 µA
